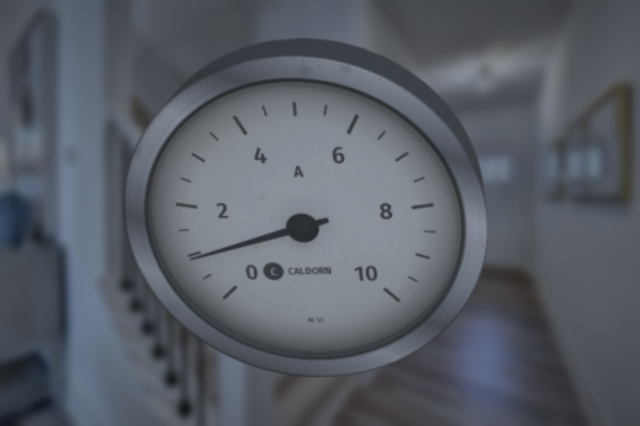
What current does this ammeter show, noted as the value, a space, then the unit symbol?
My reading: 1 A
